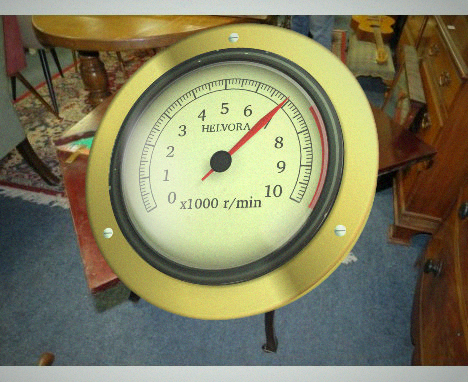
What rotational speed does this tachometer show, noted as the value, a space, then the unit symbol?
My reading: 7000 rpm
